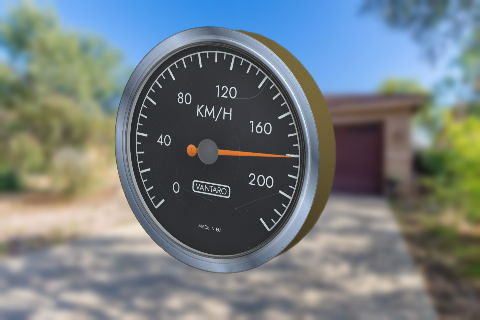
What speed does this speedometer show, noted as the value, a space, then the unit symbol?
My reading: 180 km/h
